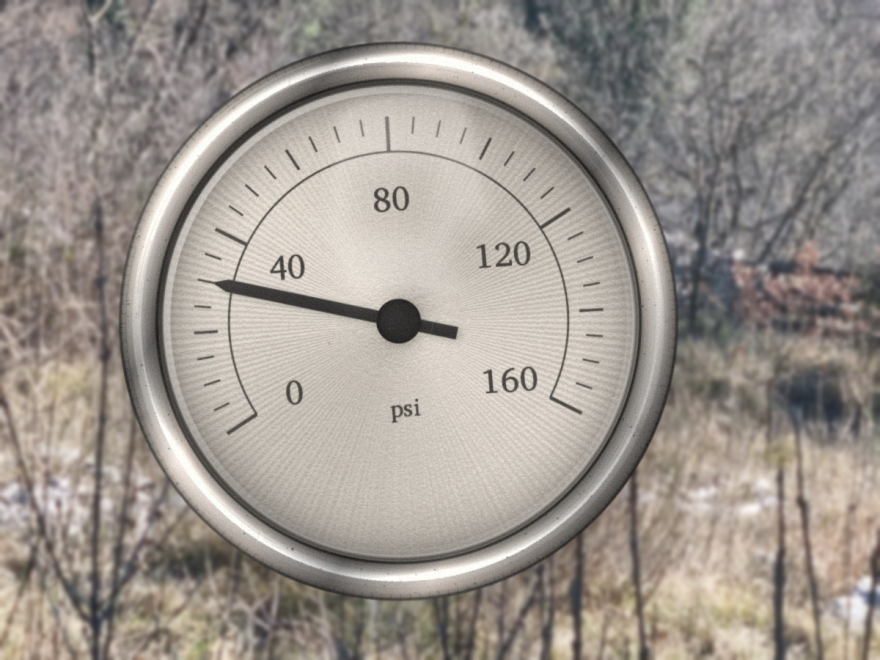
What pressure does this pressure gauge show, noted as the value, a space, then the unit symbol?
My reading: 30 psi
